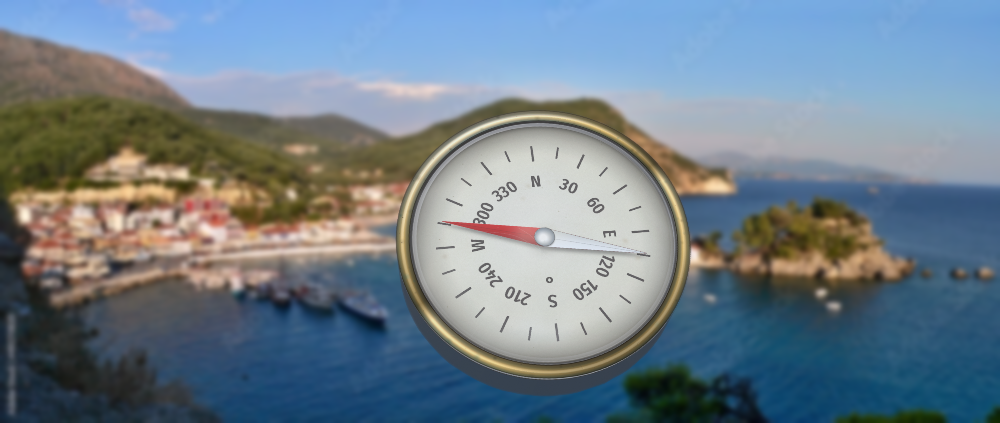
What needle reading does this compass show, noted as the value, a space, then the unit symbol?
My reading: 285 °
